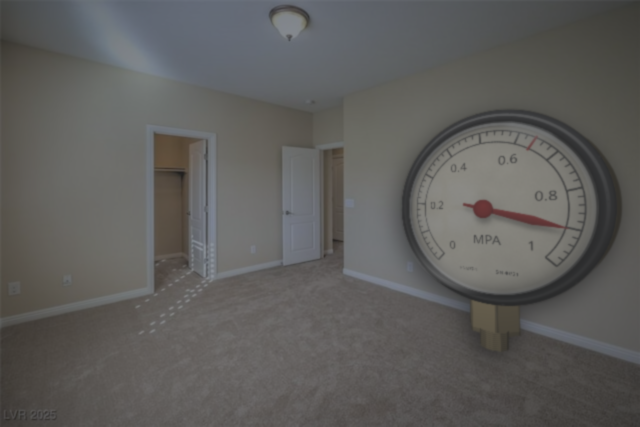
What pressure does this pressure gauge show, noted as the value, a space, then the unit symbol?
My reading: 0.9 MPa
